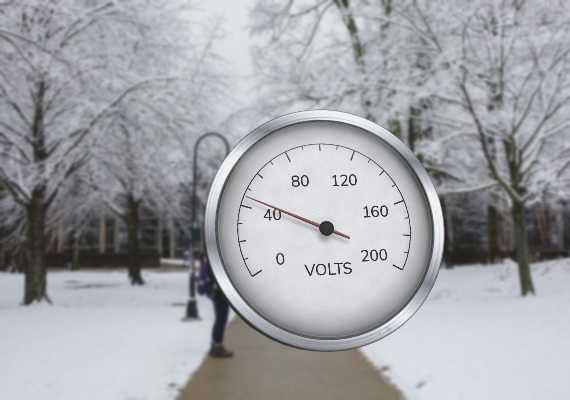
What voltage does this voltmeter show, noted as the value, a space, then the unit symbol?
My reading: 45 V
